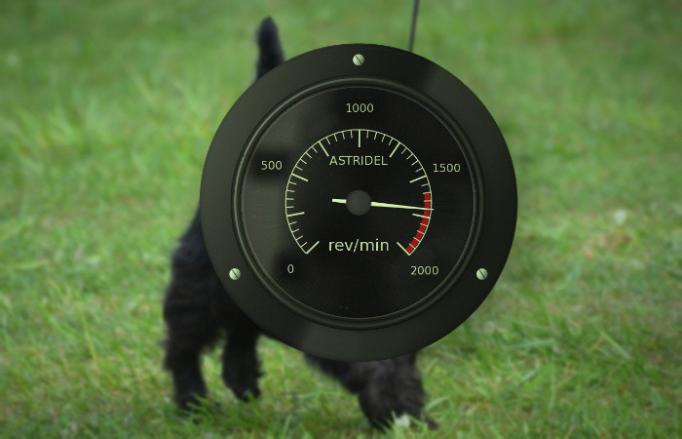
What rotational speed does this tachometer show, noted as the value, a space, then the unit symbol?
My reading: 1700 rpm
